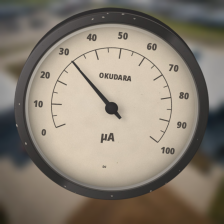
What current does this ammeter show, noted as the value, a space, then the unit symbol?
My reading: 30 µA
